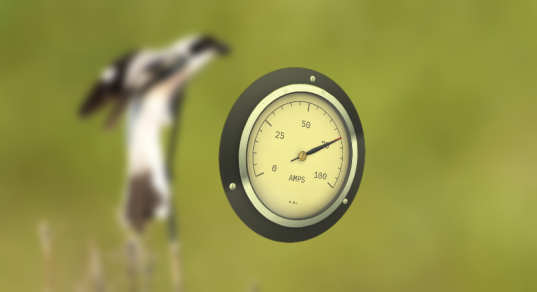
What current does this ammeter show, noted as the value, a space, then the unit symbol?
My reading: 75 A
